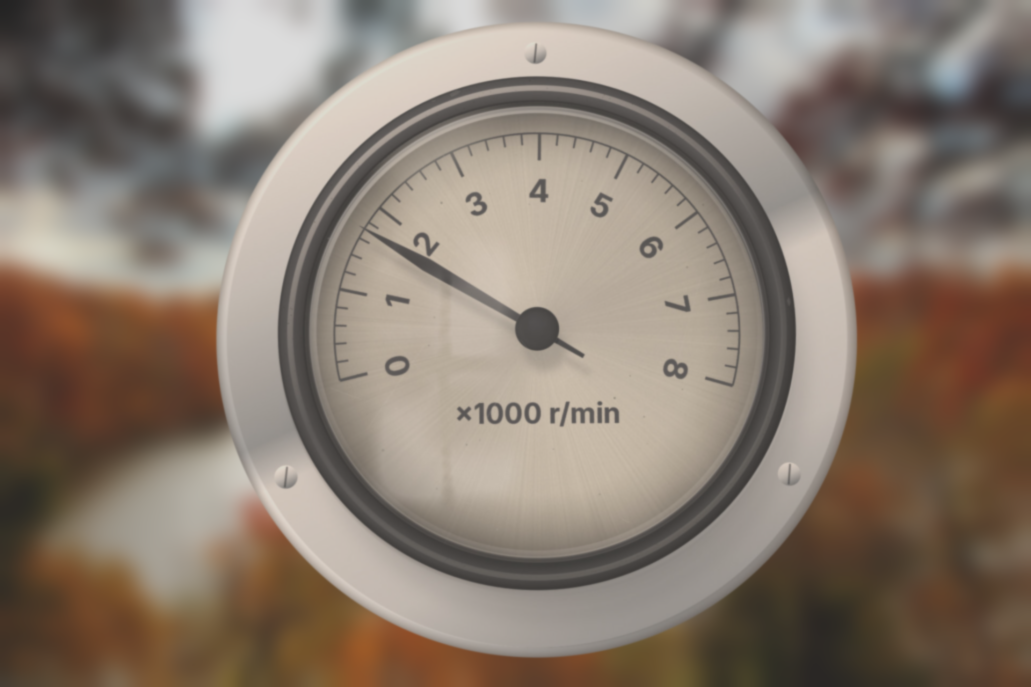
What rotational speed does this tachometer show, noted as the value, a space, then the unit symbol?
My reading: 1700 rpm
